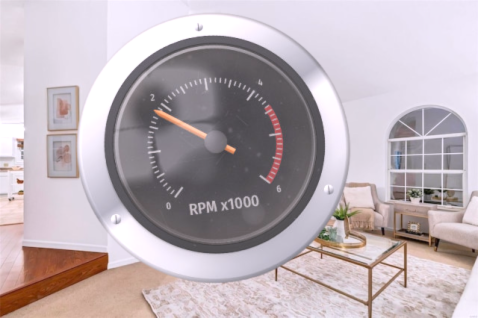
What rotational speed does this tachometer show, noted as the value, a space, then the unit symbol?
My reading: 1800 rpm
